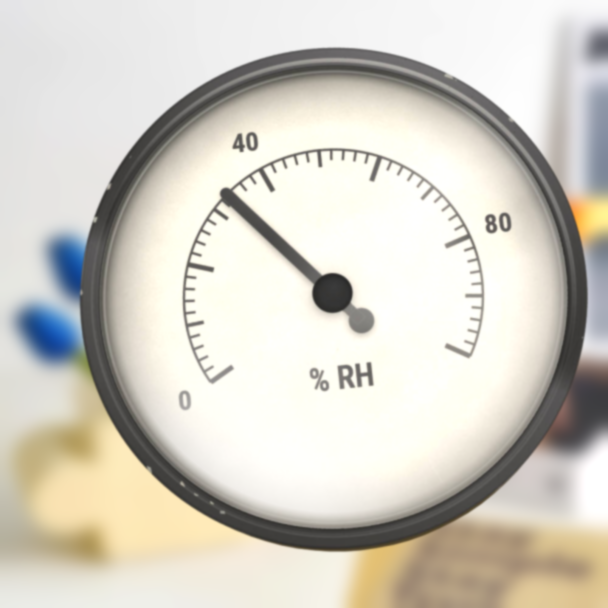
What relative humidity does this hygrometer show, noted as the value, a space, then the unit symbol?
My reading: 33 %
